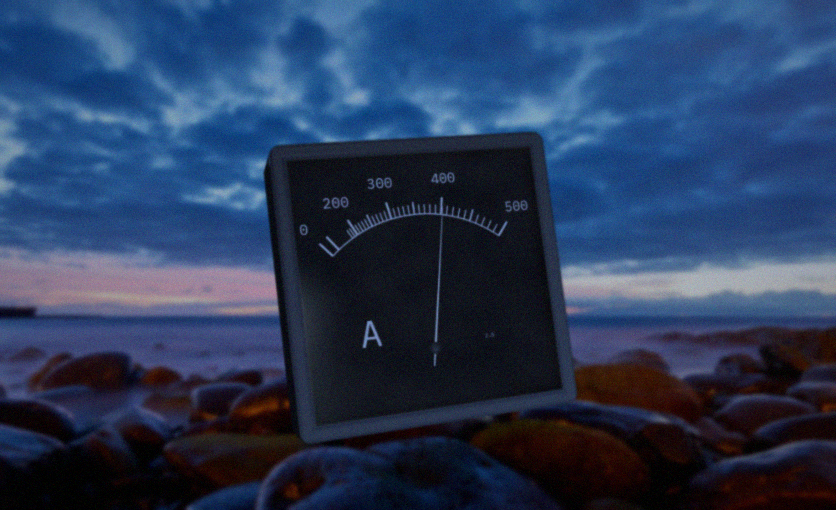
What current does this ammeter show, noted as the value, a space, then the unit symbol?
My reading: 400 A
